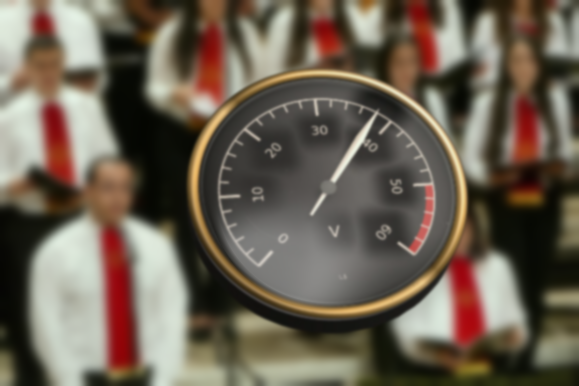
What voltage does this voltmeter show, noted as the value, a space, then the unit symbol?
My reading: 38 V
